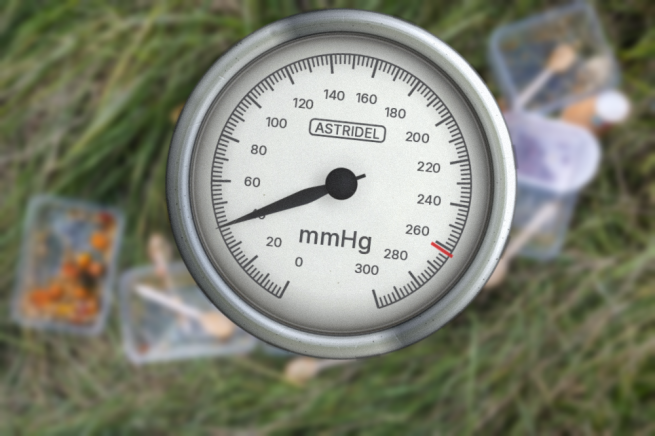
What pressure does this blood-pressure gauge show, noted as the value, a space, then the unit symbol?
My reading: 40 mmHg
